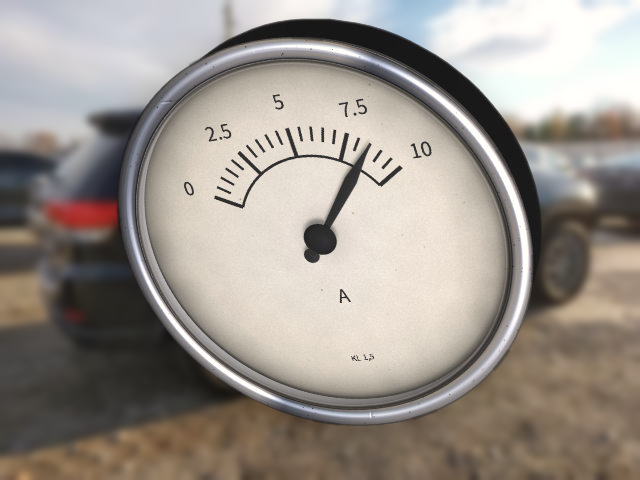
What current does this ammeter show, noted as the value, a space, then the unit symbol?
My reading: 8.5 A
